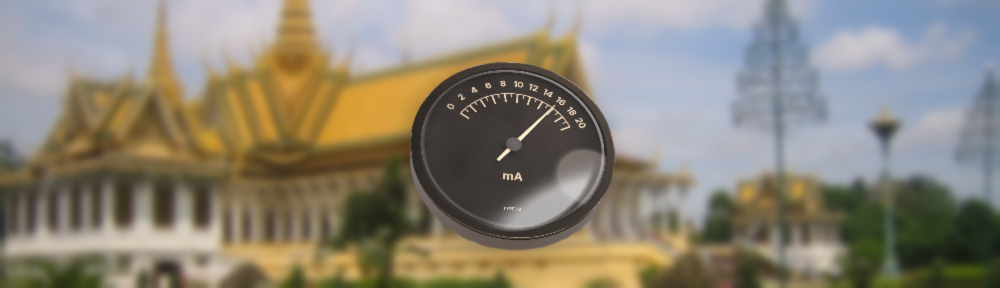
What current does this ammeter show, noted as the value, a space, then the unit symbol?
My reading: 16 mA
